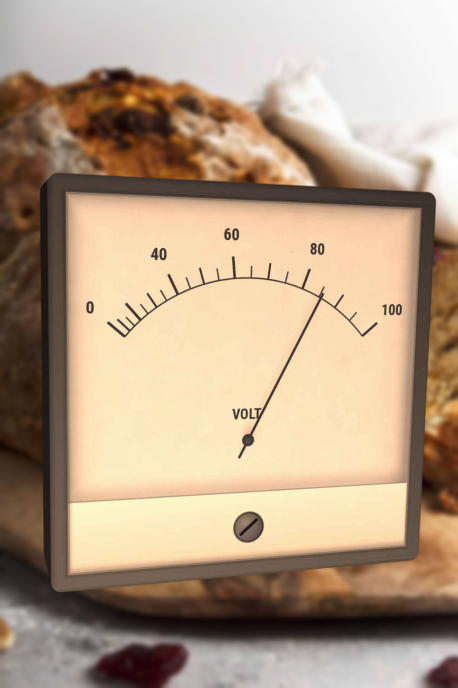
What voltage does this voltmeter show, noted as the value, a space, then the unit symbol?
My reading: 85 V
